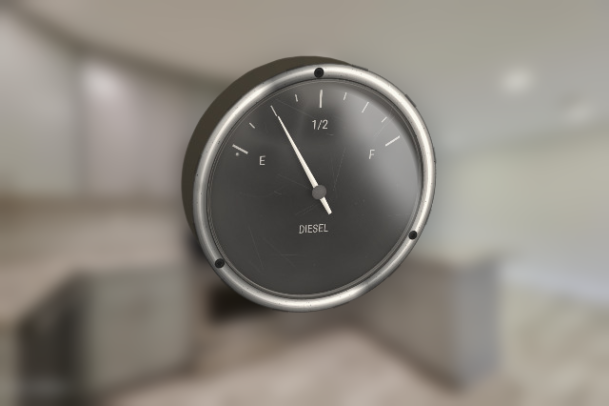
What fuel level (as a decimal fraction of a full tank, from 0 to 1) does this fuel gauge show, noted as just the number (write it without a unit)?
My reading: 0.25
